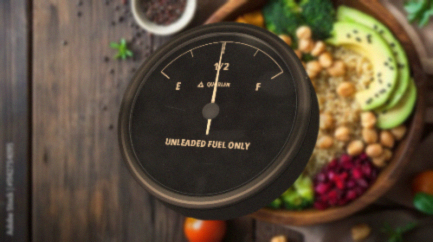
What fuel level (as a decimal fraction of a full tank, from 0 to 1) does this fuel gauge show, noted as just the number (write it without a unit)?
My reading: 0.5
